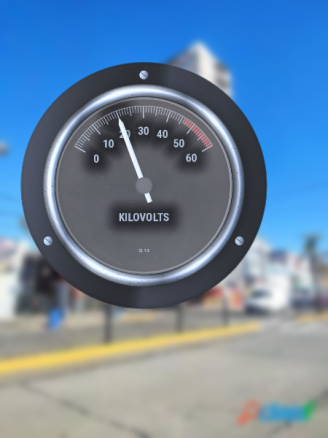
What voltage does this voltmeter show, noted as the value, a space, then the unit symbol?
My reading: 20 kV
